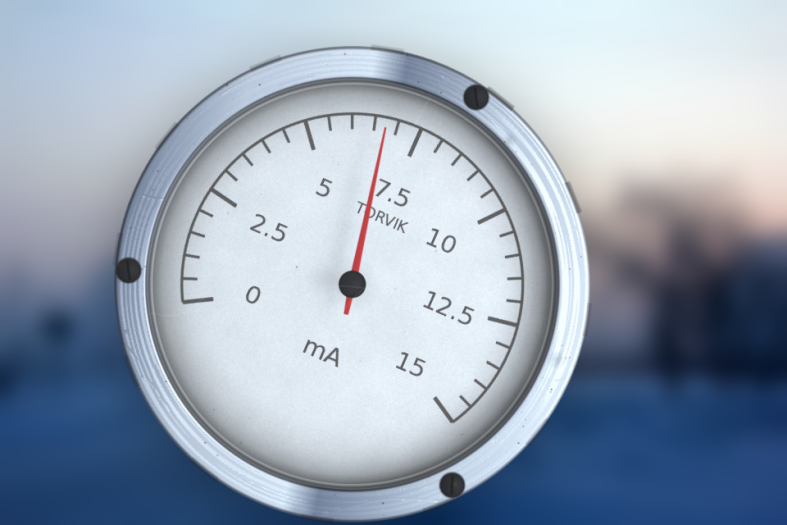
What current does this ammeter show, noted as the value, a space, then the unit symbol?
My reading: 6.75 mA
